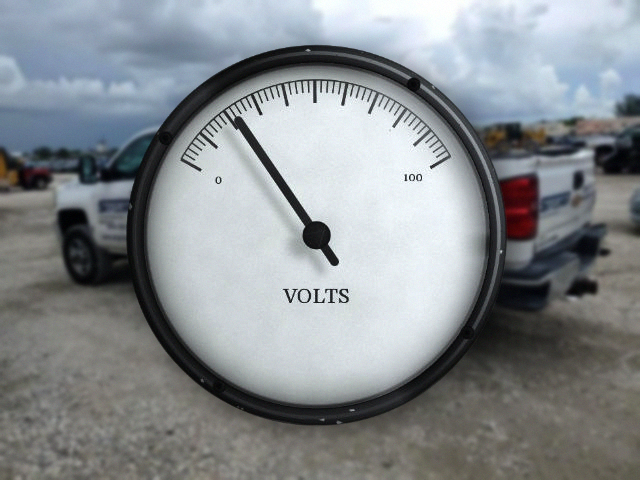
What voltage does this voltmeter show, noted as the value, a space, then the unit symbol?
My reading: 22 V
